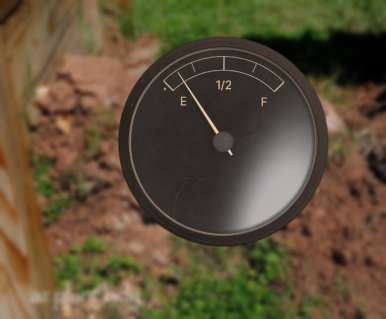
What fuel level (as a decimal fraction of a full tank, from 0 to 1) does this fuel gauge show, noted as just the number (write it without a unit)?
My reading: 0.125
